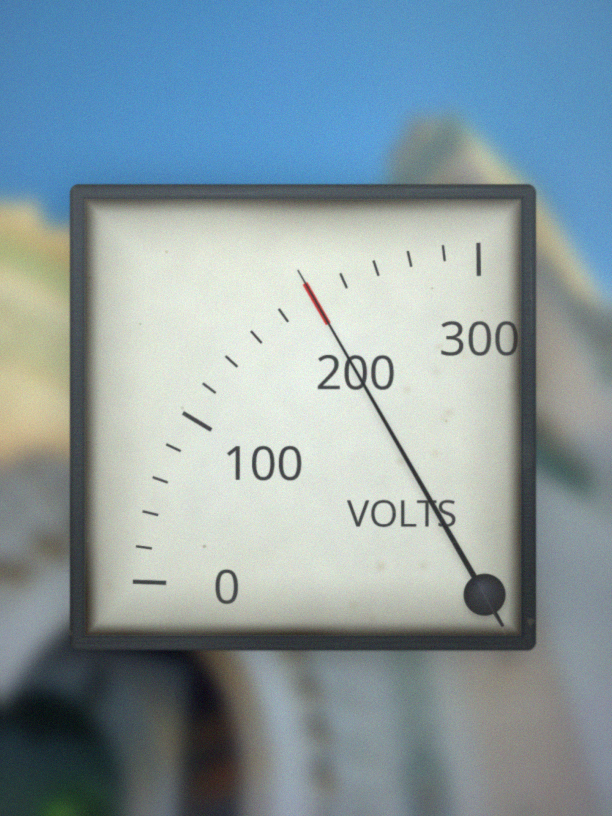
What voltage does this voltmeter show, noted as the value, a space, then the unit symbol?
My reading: 200 V
